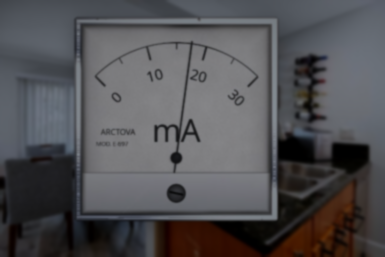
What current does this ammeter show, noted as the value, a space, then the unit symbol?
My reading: 17.5 mA
